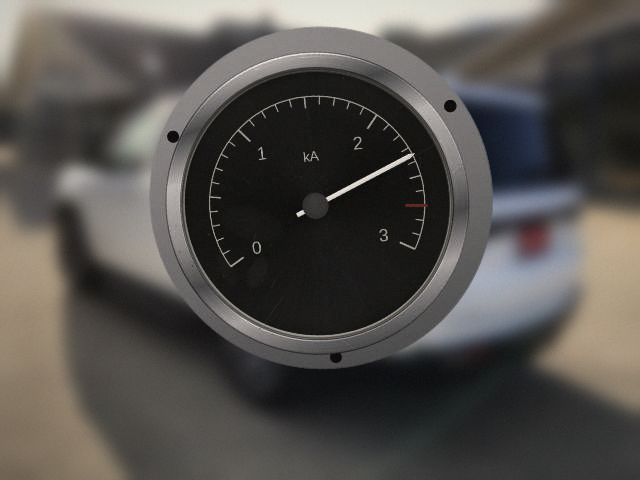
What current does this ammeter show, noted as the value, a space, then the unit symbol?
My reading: 2.35 kA
